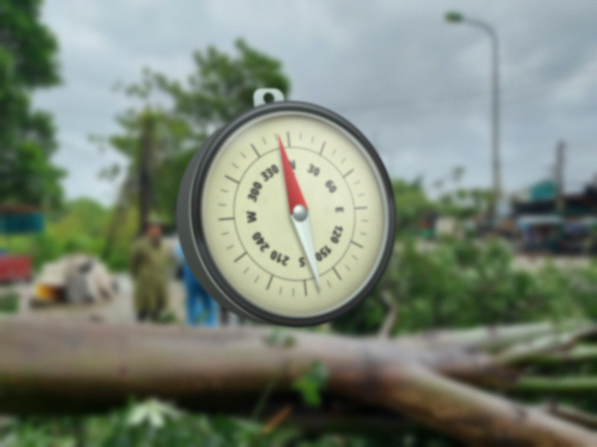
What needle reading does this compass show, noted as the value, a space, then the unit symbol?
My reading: 350 °
